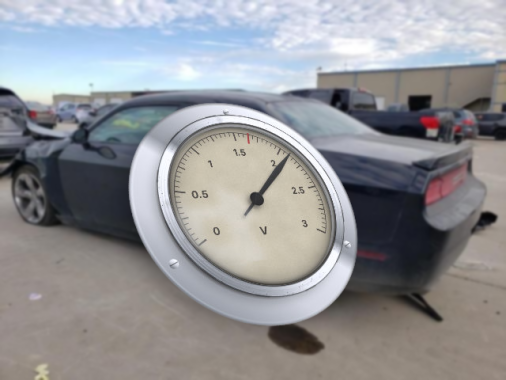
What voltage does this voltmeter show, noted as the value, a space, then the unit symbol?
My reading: 2.1 V
